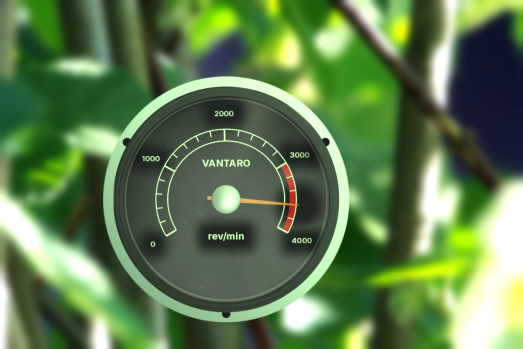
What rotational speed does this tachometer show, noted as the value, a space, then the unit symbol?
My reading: 3600 rpm
